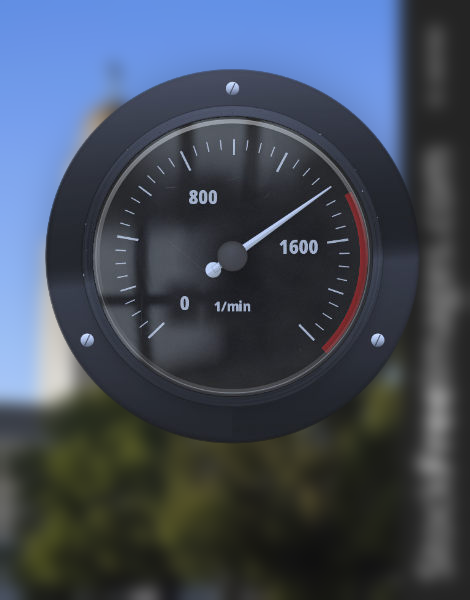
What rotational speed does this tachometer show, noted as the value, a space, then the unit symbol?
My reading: 1400 rpm
